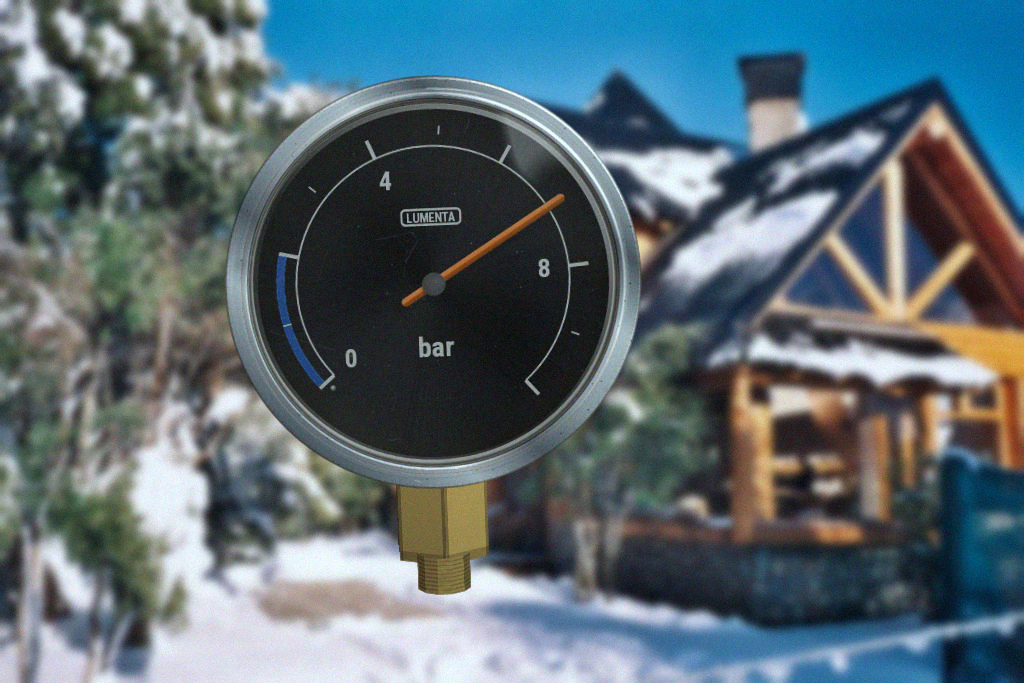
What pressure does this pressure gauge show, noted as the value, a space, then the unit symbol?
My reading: 7 bar
